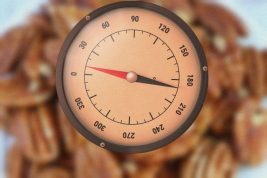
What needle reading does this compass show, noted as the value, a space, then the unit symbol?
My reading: 10 °
